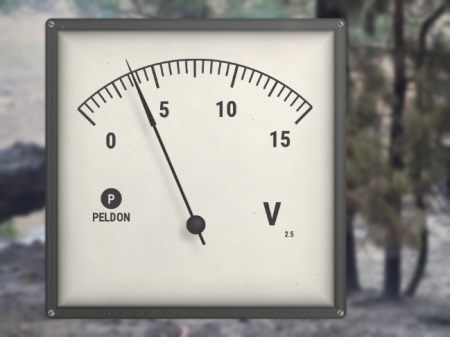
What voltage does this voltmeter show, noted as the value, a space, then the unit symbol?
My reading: 3.75 V
